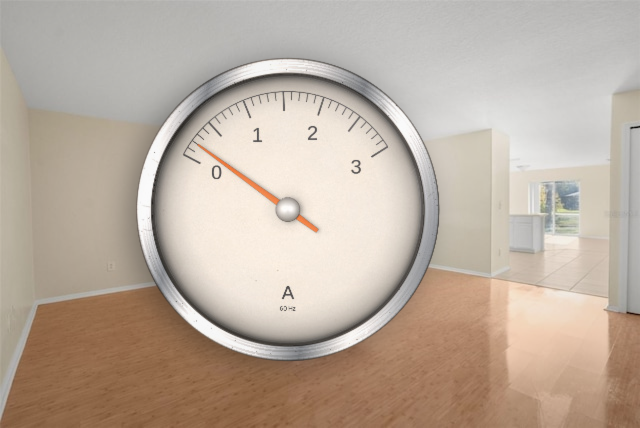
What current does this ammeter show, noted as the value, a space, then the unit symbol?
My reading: 0.2 A
